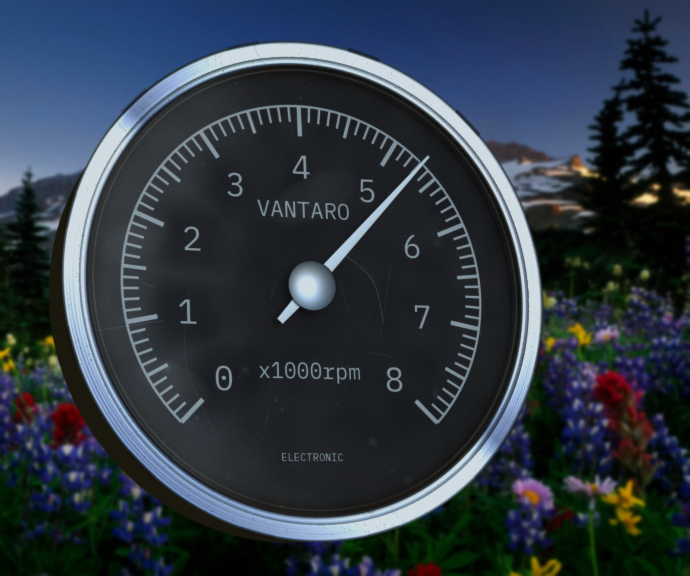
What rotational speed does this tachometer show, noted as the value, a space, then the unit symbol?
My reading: 5300 rpm
